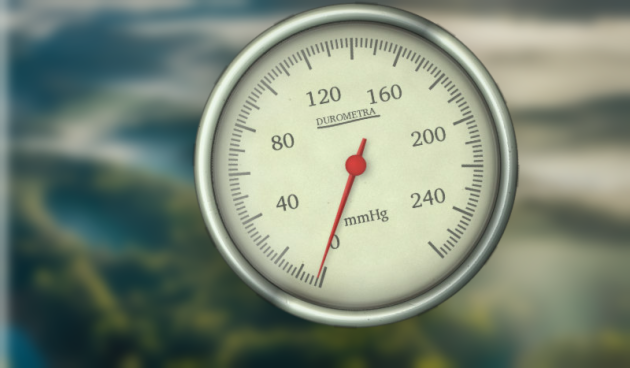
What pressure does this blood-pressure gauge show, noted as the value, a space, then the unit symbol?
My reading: 2 mmHg
